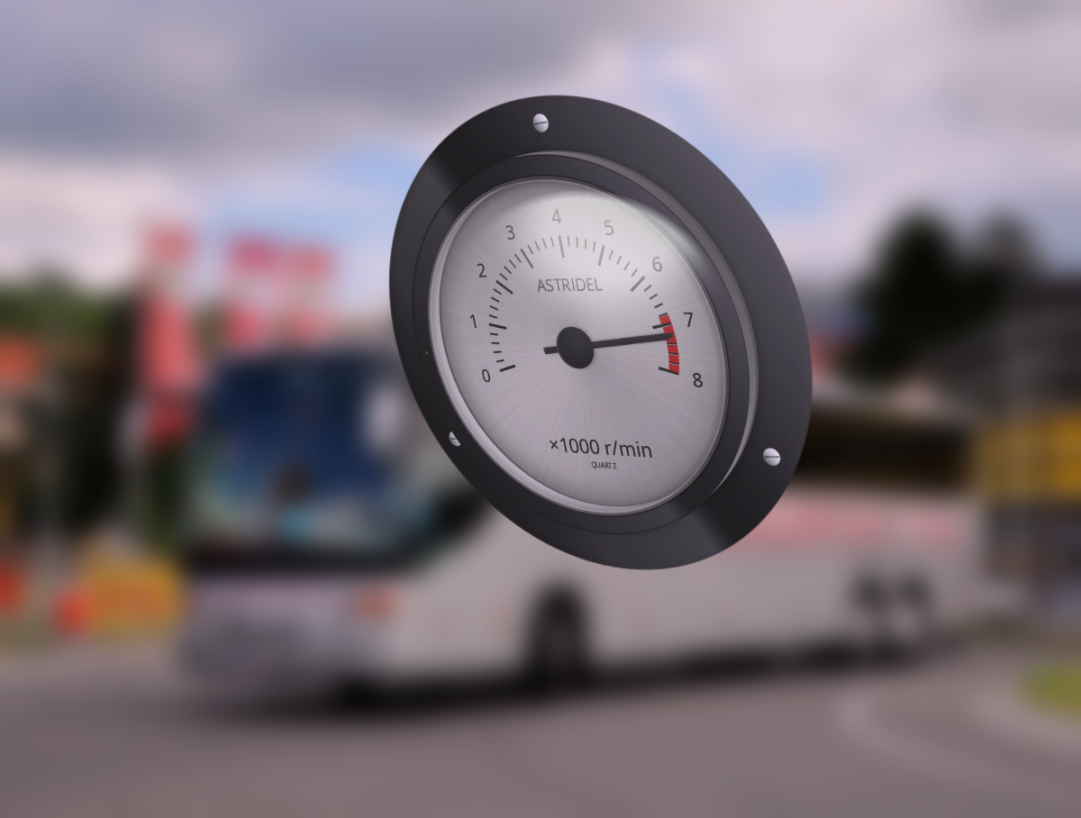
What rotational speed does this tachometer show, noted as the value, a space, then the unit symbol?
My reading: 7200 rpm
